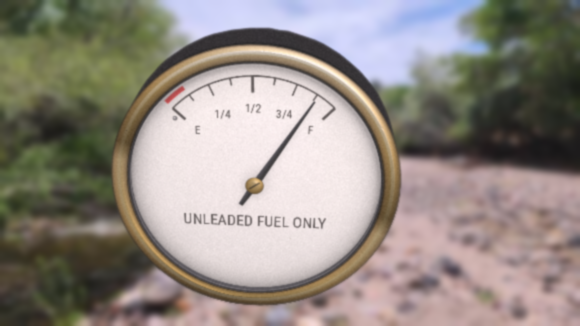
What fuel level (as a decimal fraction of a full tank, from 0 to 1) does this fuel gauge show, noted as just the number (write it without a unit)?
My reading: 0.875
